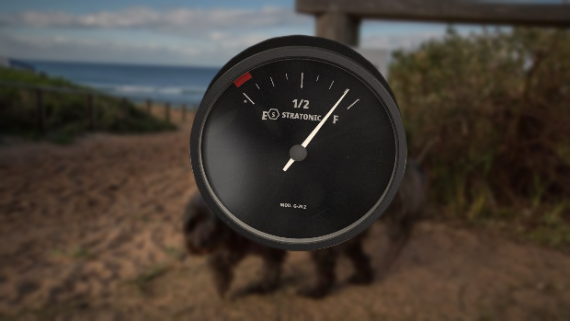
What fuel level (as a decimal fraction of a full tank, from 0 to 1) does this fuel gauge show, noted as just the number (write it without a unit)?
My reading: 0.875
